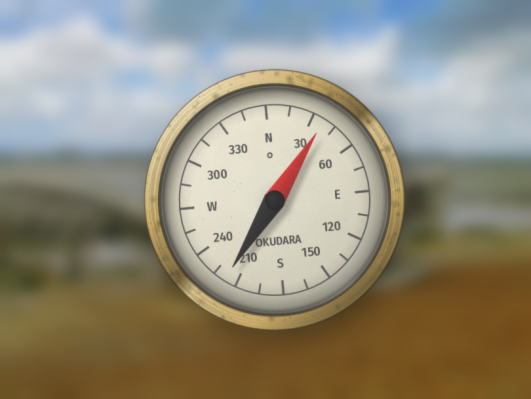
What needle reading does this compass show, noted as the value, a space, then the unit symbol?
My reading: 37.5 °
